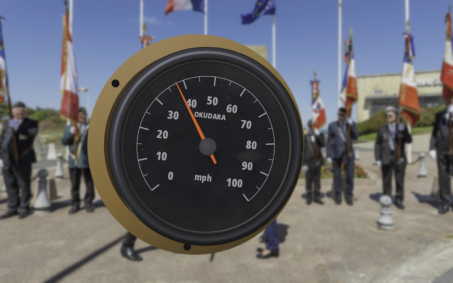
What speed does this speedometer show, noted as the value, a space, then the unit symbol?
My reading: 37.5 mph
